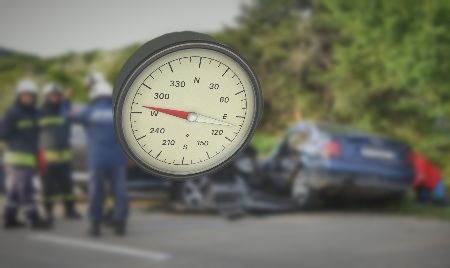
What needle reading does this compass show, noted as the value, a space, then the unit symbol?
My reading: 280 °
